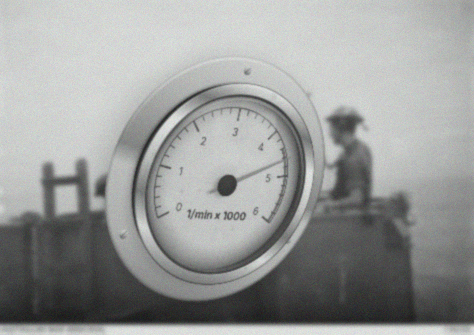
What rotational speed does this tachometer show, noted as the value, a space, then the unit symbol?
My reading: 4600 rpm
